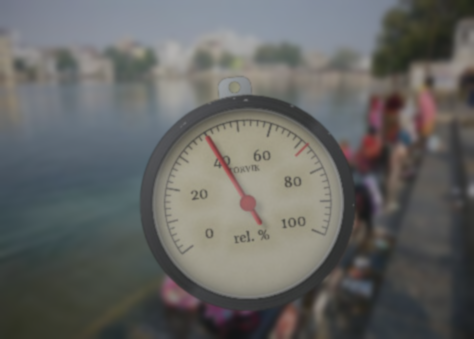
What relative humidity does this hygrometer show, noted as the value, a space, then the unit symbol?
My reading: 40 %
